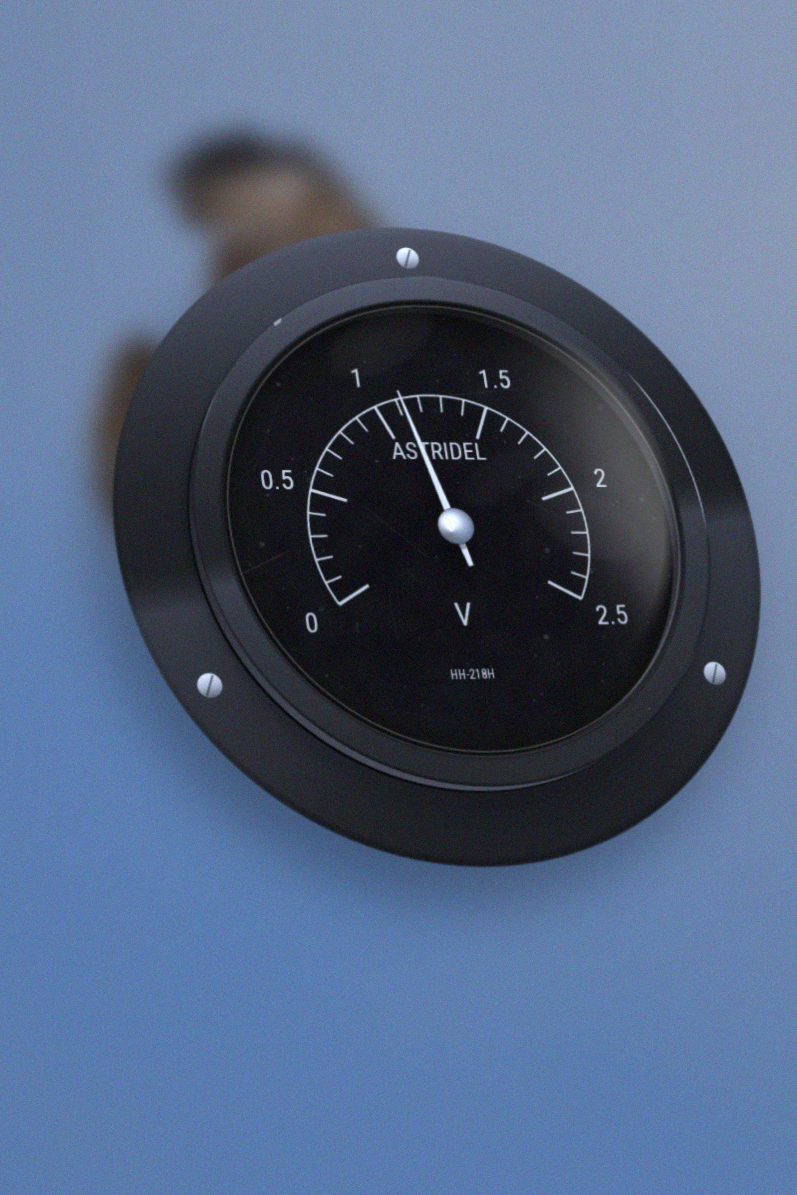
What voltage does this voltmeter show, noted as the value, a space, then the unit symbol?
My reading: 1.1 V
